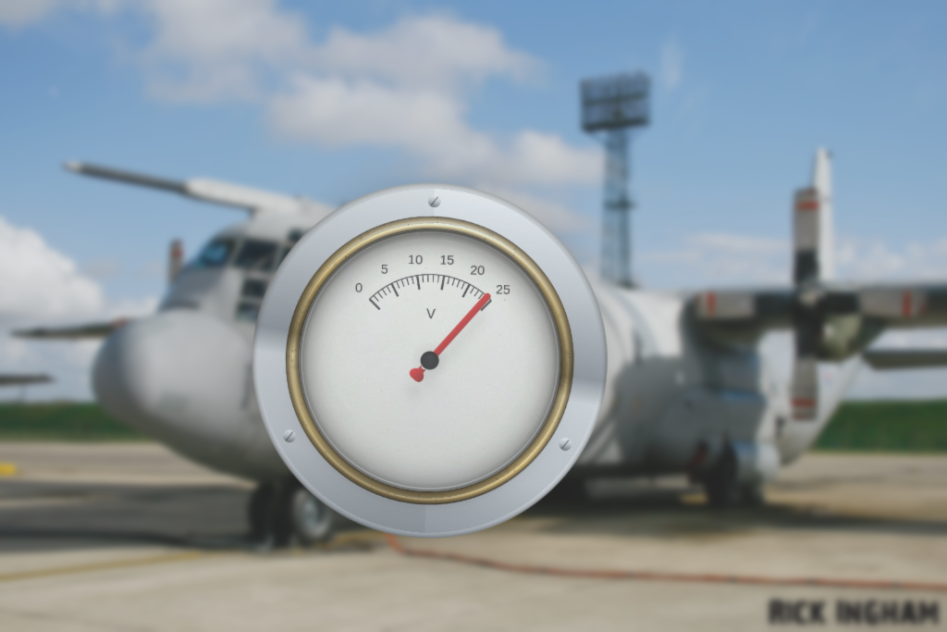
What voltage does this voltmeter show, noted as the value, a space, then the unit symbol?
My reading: 24 V
